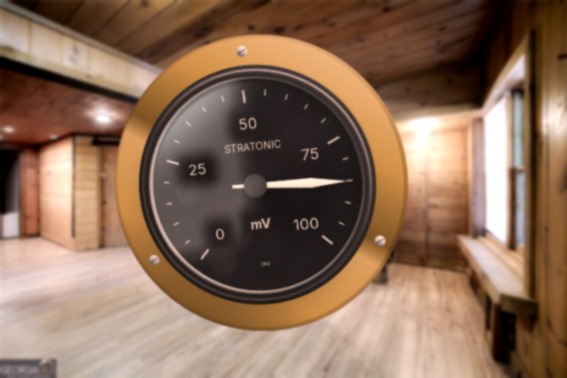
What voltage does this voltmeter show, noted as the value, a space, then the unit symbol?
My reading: 85 mV
